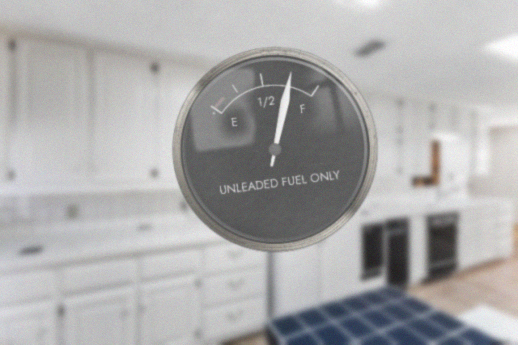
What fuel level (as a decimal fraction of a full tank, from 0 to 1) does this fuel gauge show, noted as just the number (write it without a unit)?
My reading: 0.75
